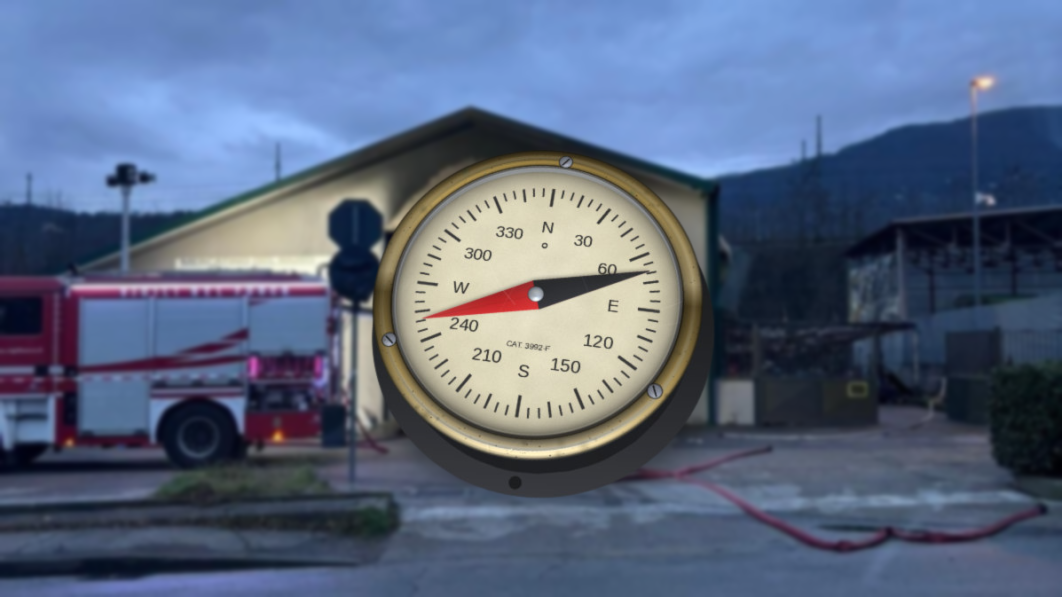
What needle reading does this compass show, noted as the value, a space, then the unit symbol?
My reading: 250 °
